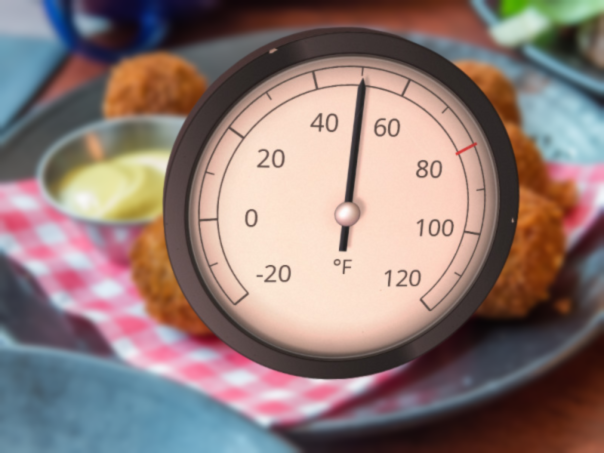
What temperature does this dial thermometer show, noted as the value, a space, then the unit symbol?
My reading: 50 °F
